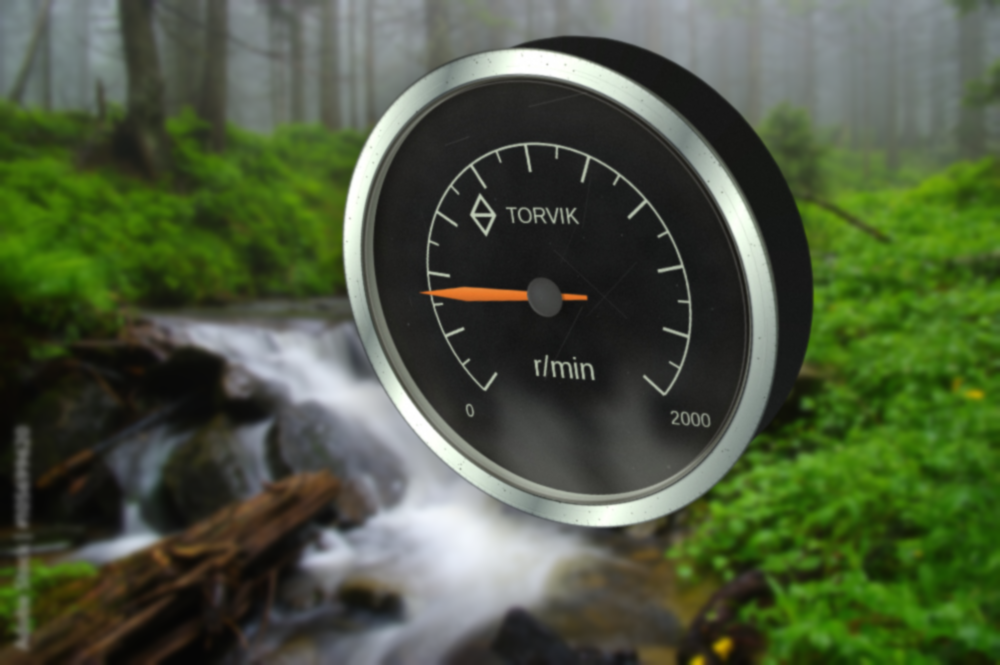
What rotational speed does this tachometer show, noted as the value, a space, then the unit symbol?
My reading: 350 rpm
